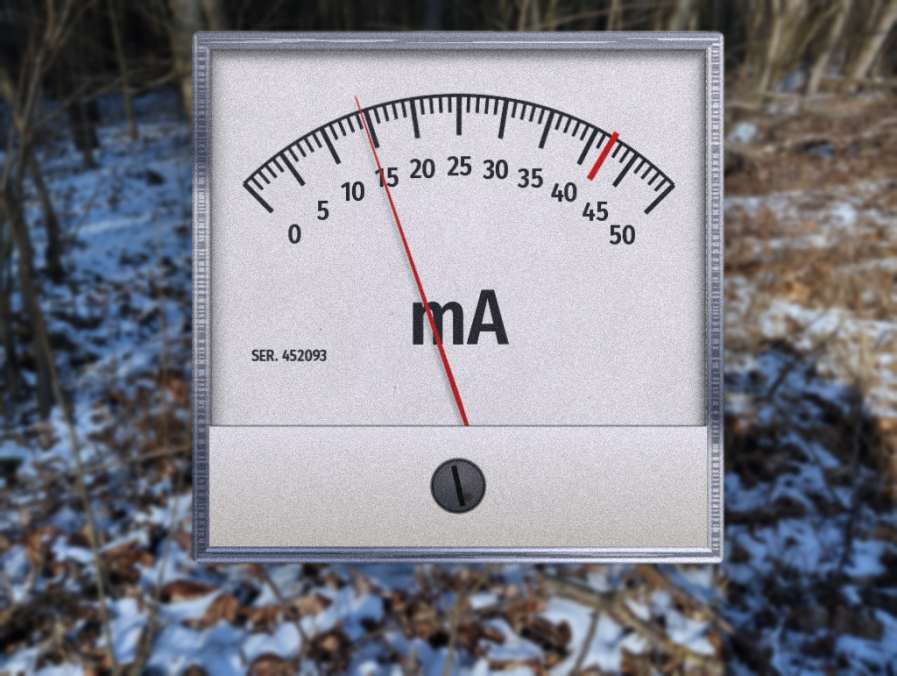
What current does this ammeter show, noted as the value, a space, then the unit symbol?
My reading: 14.5 mA
